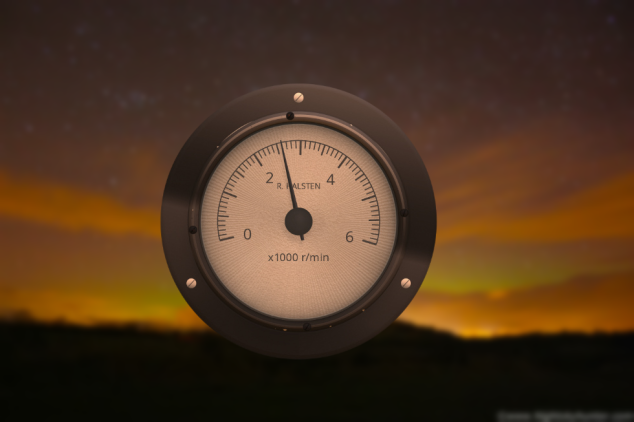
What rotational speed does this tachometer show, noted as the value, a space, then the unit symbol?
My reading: 2600 rpm
